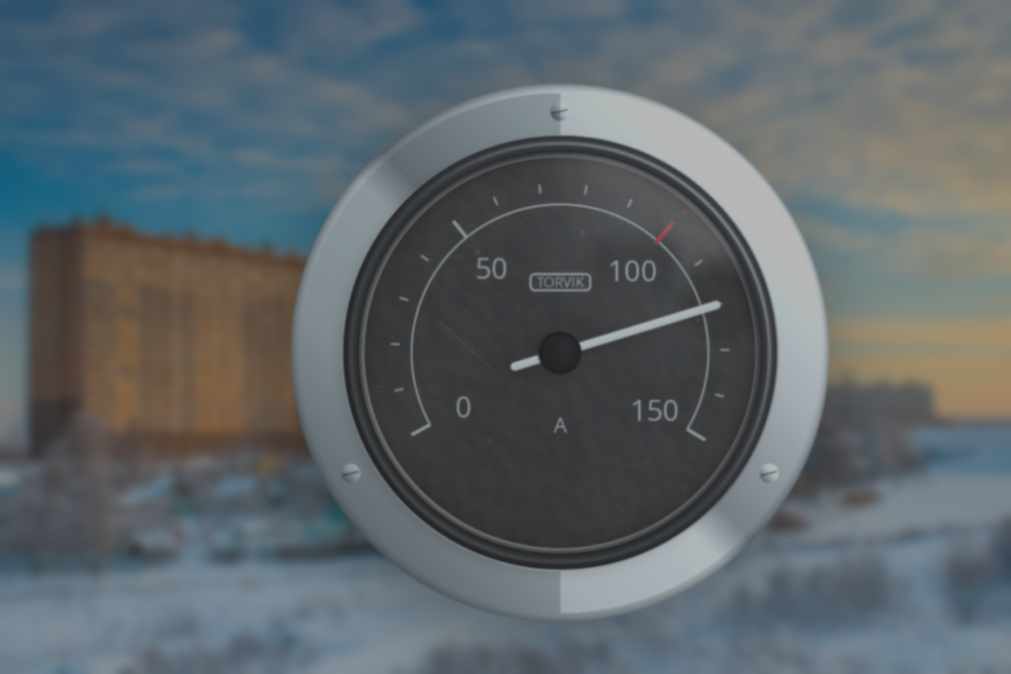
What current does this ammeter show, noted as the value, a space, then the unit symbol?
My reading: 120 A
